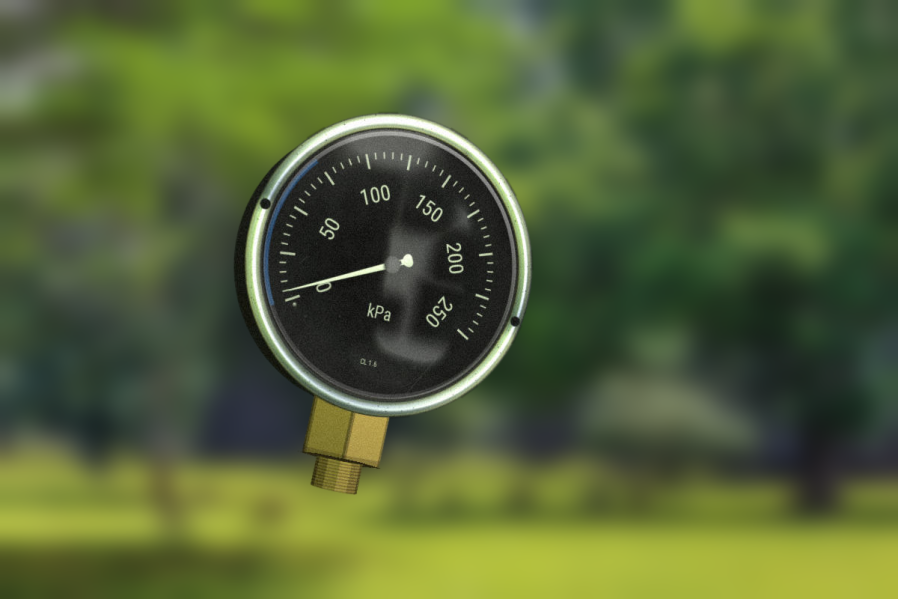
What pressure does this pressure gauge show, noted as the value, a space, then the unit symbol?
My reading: 5 kPa
